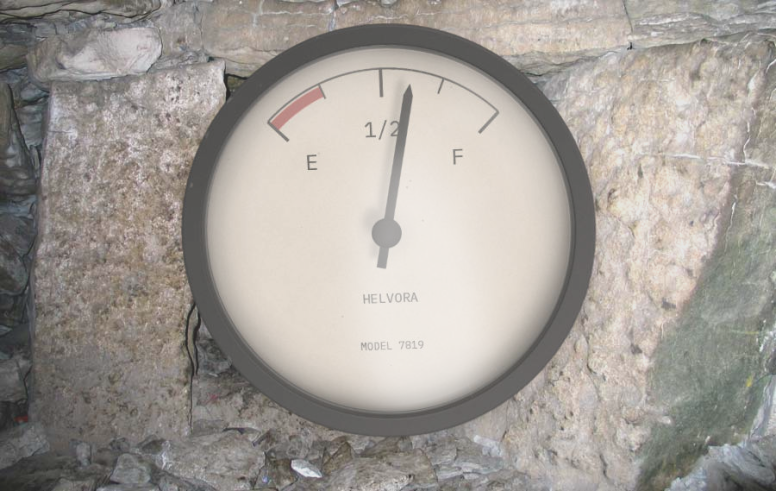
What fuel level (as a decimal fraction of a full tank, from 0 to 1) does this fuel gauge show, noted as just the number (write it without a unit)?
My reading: 0.625
